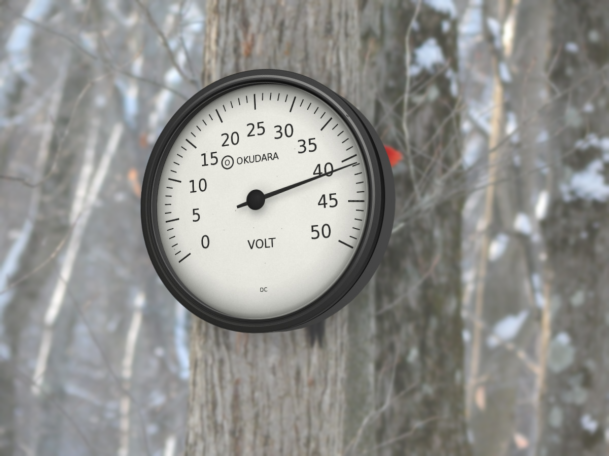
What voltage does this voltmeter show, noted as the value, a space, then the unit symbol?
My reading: 41 V
